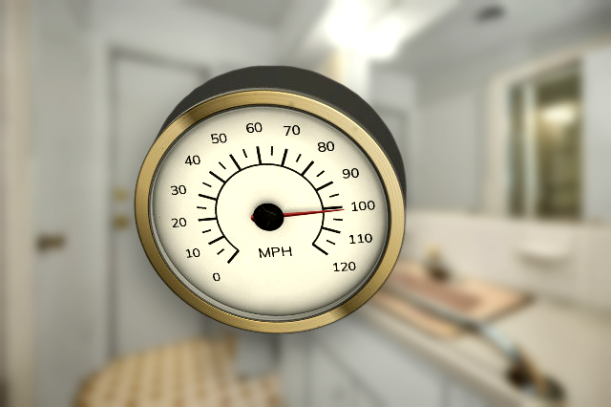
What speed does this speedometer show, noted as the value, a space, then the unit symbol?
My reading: 100 mph
